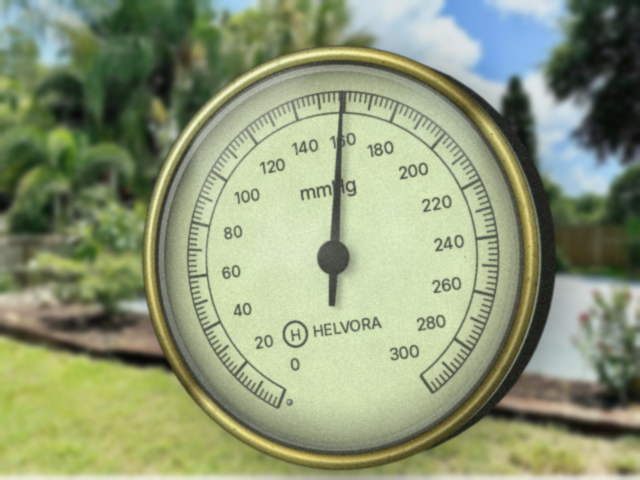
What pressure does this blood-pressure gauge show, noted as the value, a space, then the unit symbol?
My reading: 160 mmHg
